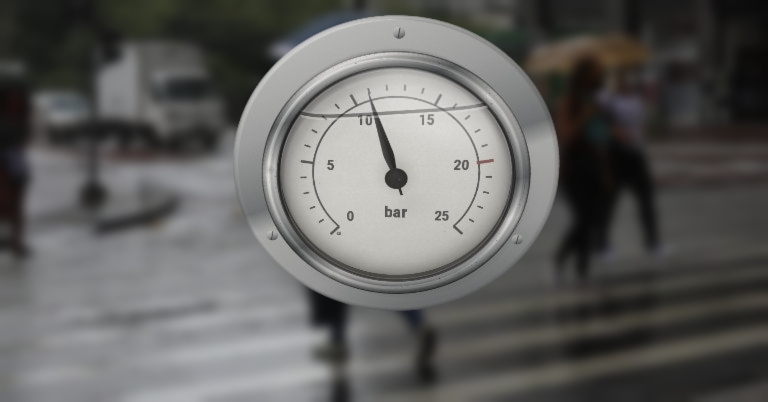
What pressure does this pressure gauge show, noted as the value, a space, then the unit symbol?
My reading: 11 bar
